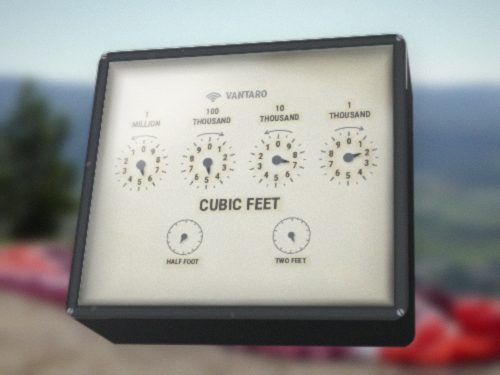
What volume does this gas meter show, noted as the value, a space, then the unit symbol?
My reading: 547200 ft³
